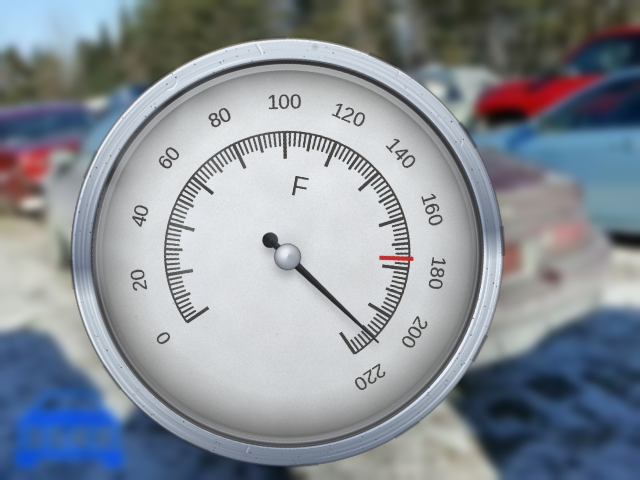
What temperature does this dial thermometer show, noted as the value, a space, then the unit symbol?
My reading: 210 °F
